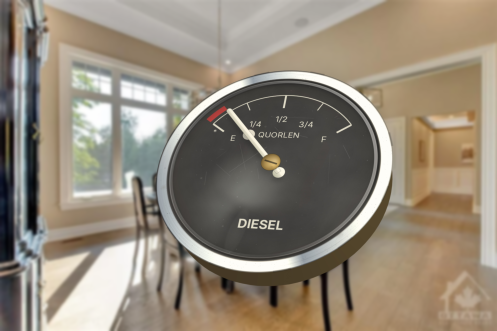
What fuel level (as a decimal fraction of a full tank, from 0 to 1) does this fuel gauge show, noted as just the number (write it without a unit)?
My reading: 0.125
